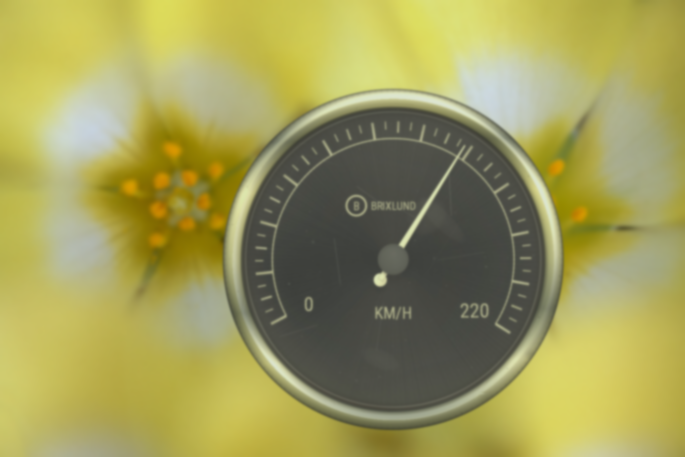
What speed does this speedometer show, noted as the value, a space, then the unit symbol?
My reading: 137.5 km/h
